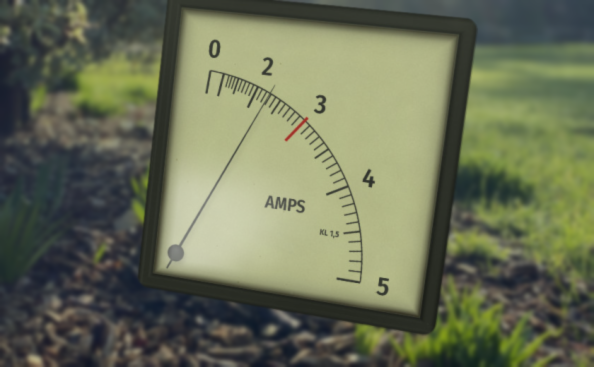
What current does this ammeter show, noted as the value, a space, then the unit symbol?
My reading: 2.3 A
